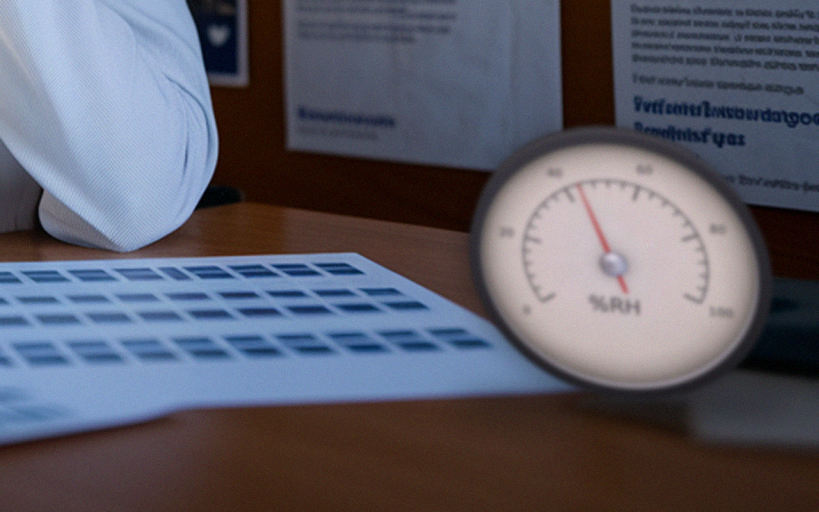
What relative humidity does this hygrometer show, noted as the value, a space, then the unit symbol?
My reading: 44 %
